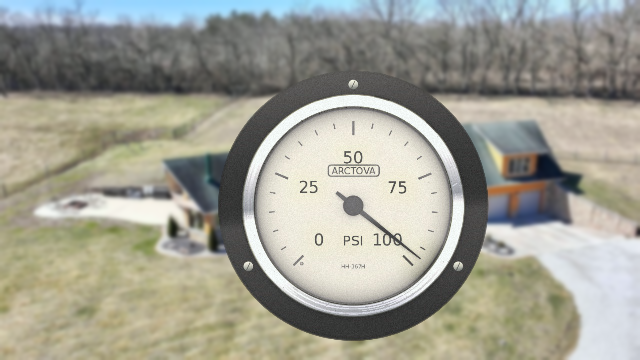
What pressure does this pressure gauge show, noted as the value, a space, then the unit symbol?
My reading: 97.5 psi
